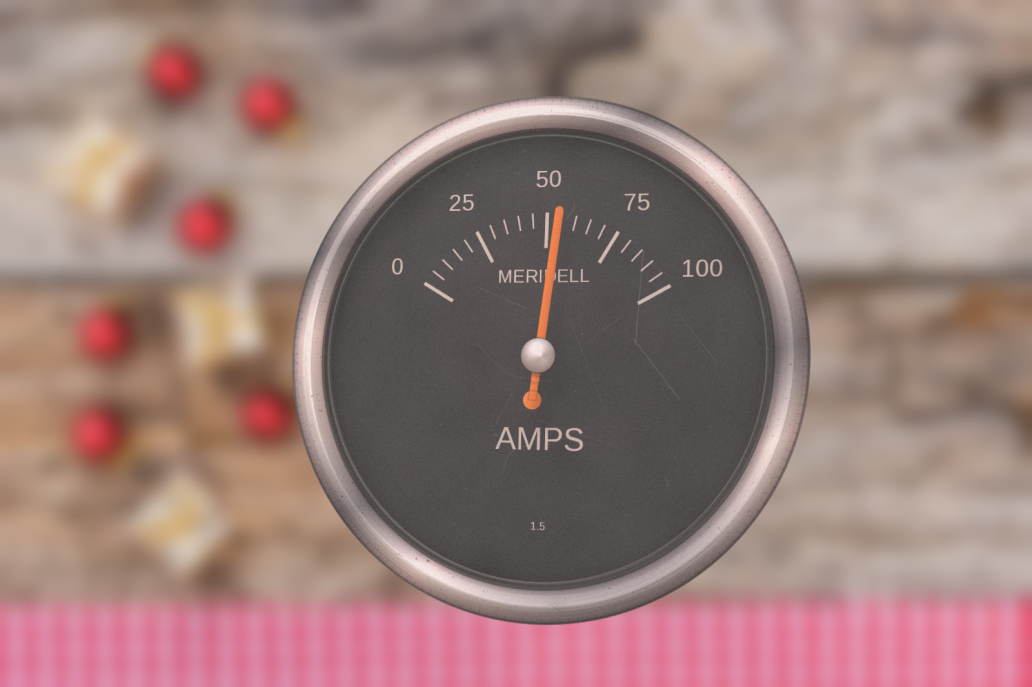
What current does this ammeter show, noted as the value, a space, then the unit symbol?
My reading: 55 A
